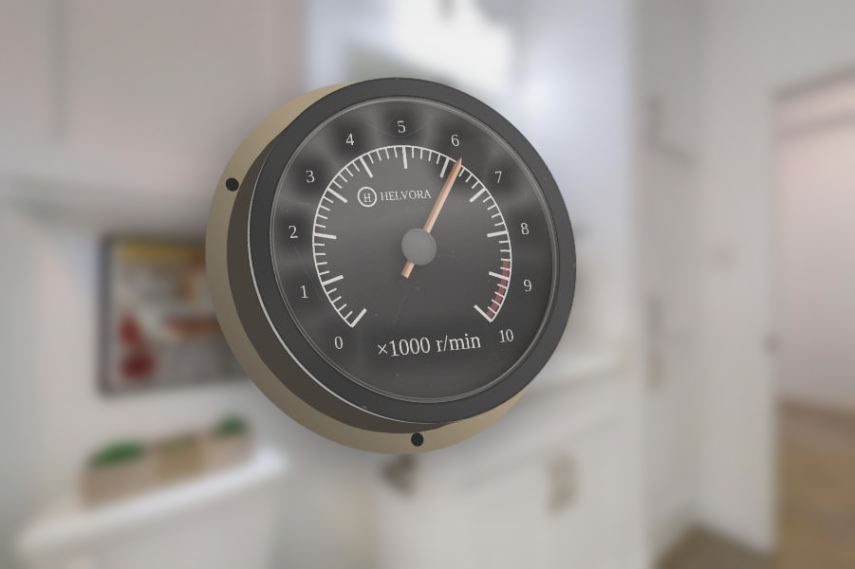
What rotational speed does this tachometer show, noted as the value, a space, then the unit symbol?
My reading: 6200 rpm
